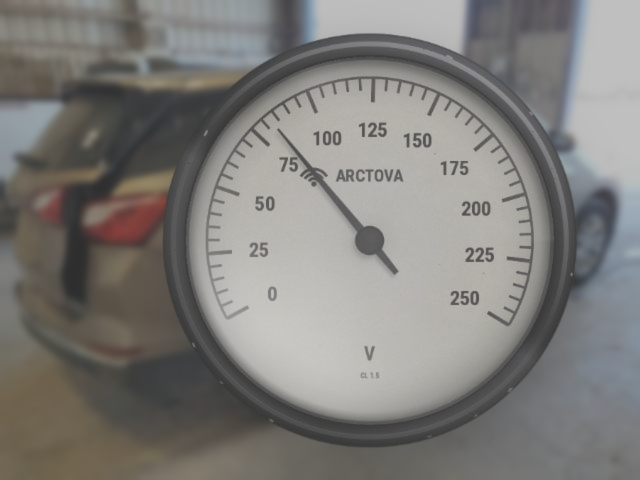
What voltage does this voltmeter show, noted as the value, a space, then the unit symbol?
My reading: 82.5 V
